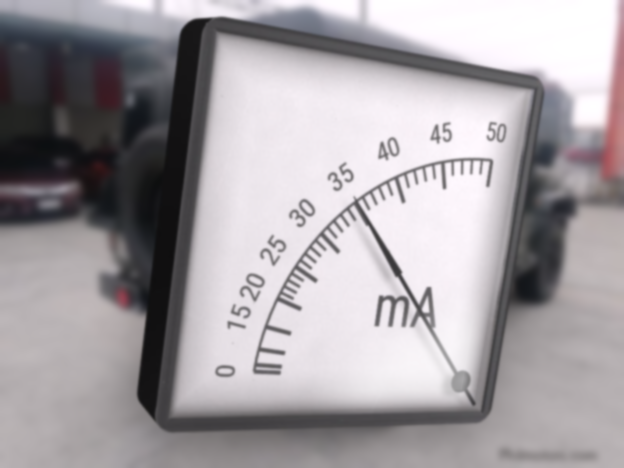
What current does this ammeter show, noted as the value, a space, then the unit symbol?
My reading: 35 mA
